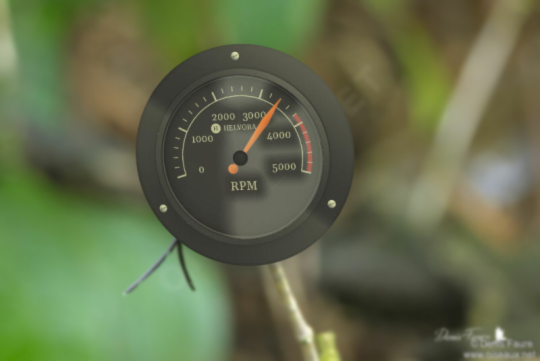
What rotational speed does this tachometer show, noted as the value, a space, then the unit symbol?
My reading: 3400 rpm
